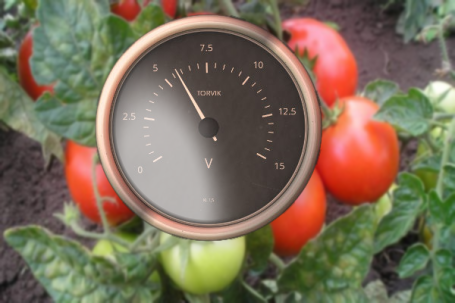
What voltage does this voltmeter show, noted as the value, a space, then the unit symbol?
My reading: 5.75 V
